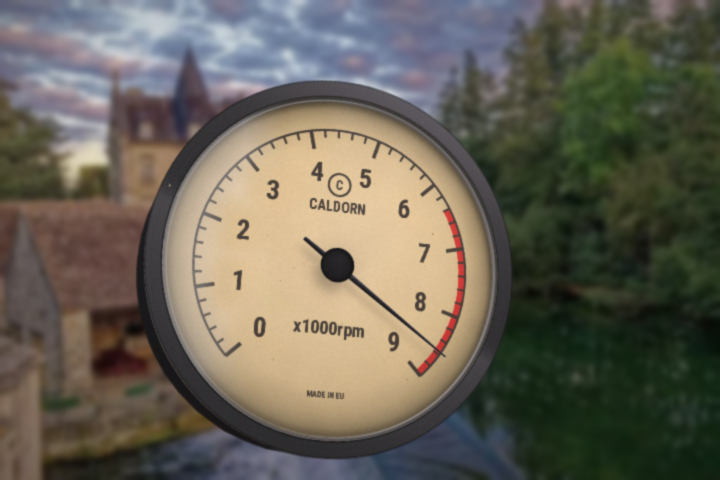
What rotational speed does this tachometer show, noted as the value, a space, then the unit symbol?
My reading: 8600 rpm
